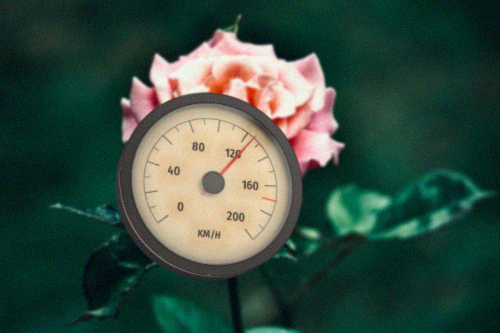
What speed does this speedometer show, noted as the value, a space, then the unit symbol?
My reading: 125 km/h
